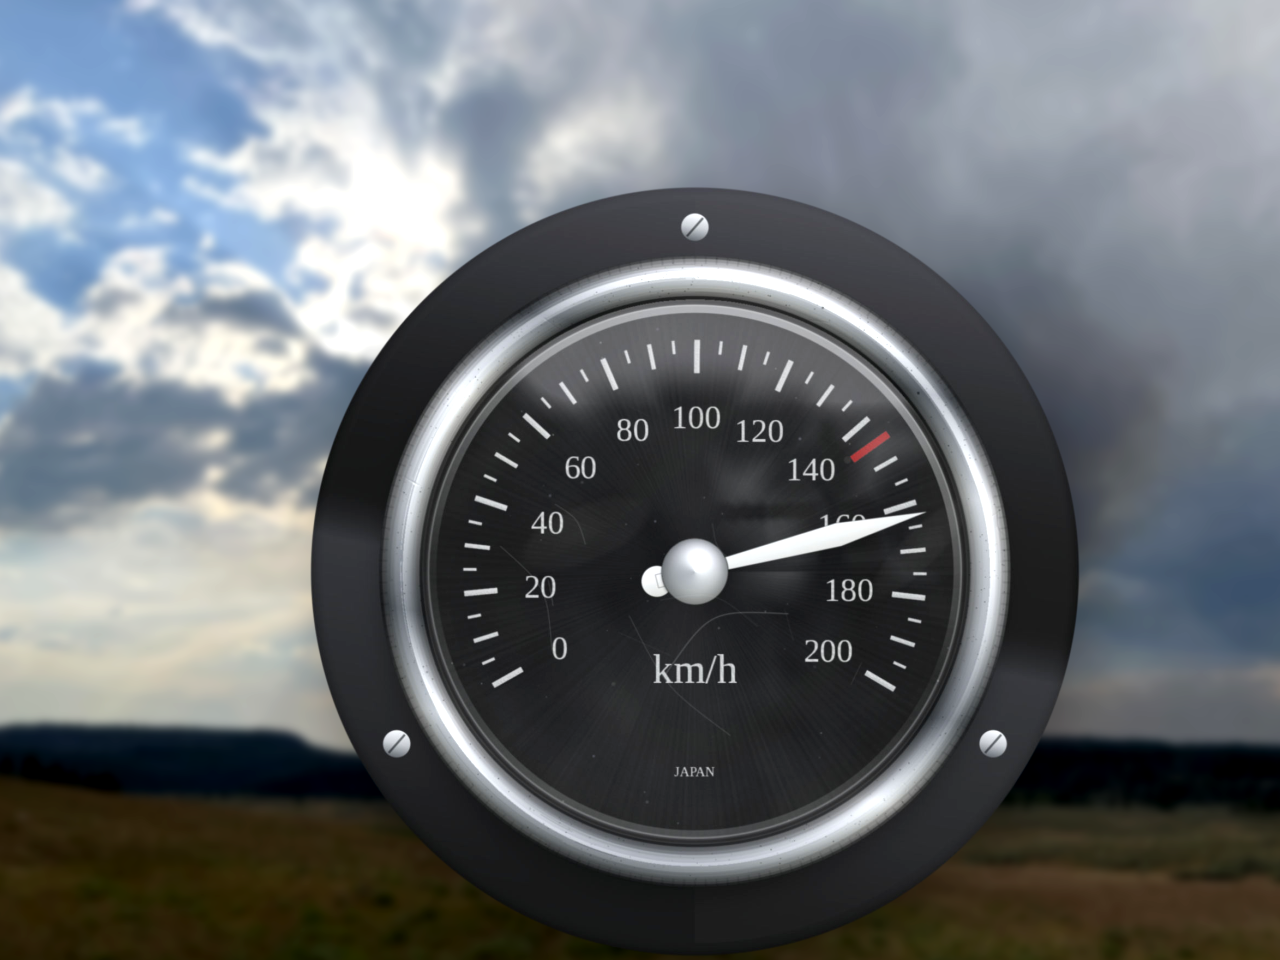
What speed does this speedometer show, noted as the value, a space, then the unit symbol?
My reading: 162.5 km/h
